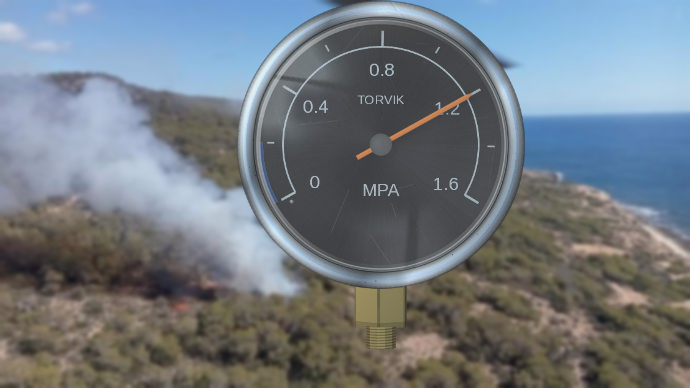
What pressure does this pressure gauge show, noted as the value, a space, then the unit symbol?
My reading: 1.2 MPa
